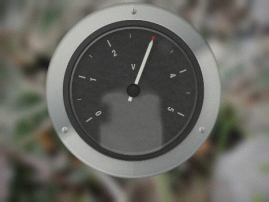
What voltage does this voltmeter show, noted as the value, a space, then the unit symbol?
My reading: 3 V
